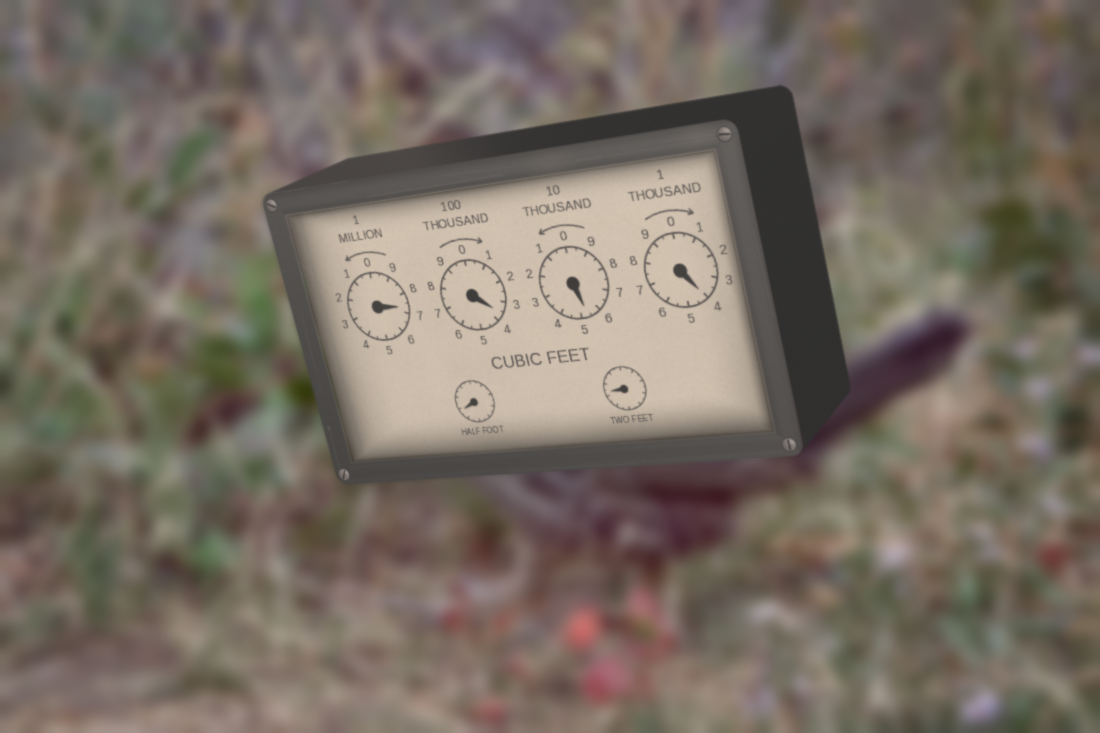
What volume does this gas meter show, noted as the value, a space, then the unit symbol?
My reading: 735400 ft³
